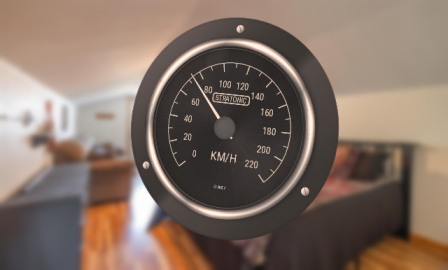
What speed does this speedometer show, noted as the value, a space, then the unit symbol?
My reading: 75 km/h
